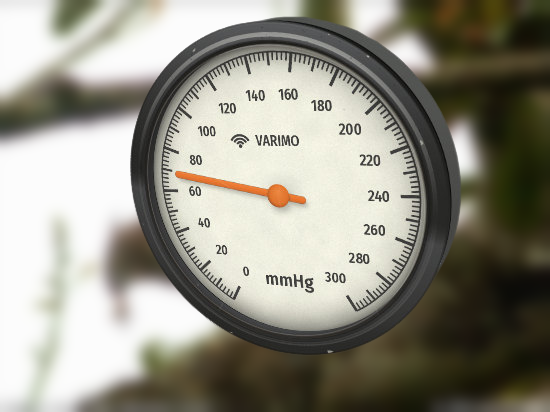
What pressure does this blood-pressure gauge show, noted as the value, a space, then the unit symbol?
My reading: 70 mmHg
